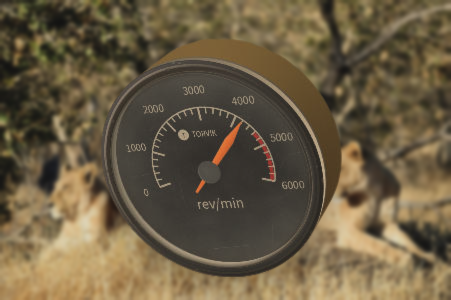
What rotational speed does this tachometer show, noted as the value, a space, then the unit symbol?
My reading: 4200 rpm
